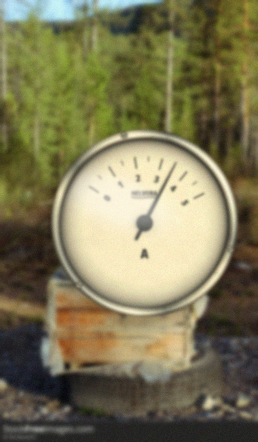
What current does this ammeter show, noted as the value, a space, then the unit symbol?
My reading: 3.5 A
